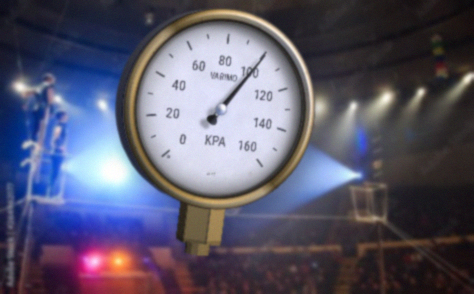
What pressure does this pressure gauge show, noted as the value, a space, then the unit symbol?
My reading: 100 kPa
